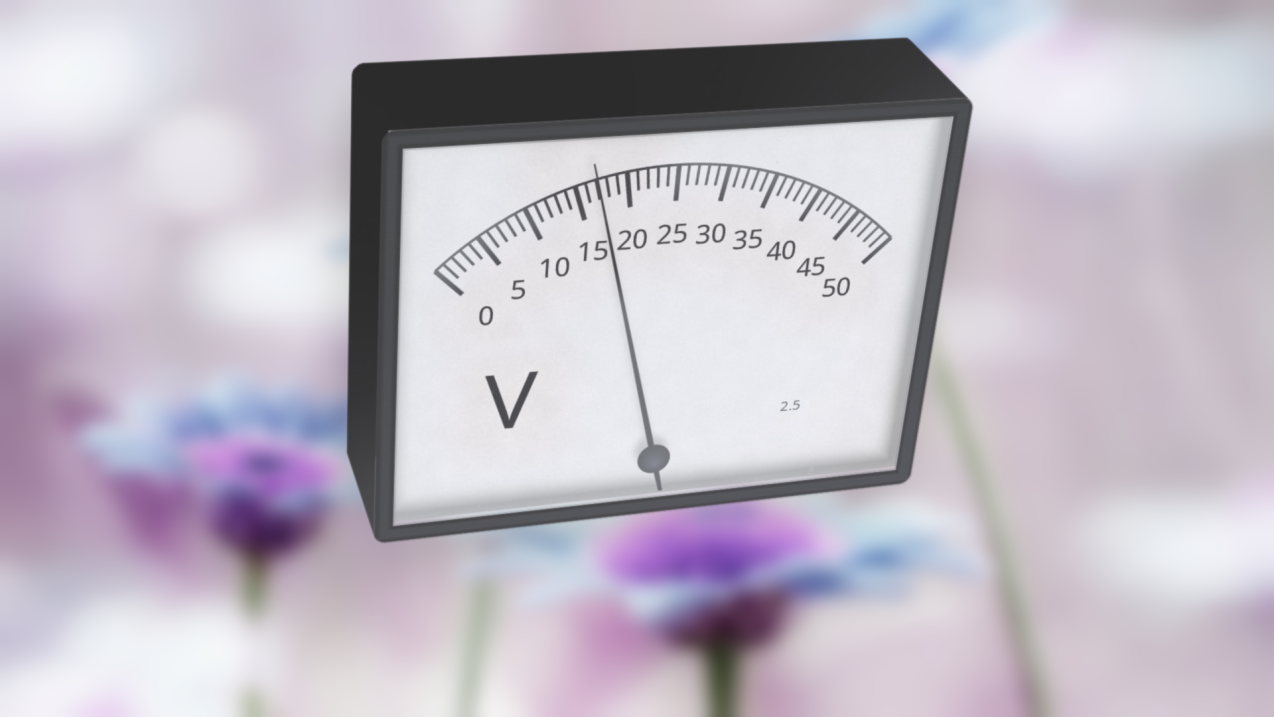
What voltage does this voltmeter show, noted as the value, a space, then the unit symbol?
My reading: 17 V
